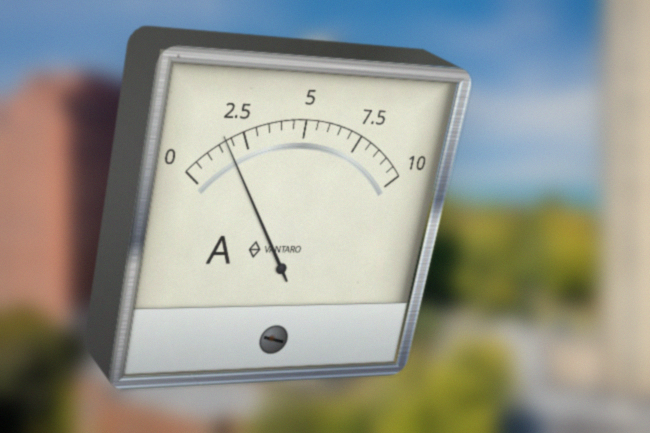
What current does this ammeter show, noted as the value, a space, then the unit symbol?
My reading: 1.75 A
